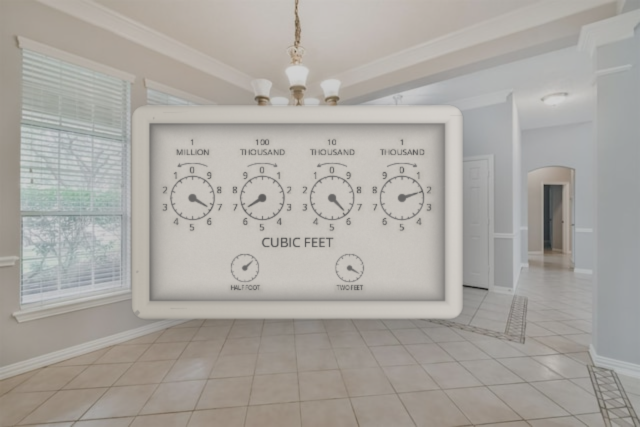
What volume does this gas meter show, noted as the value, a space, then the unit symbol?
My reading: 666200 ft³
